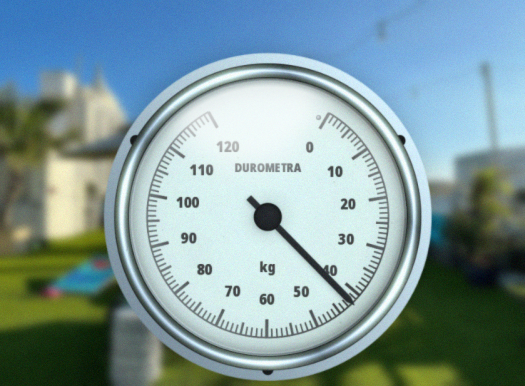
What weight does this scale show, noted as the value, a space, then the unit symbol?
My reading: 42 kg
